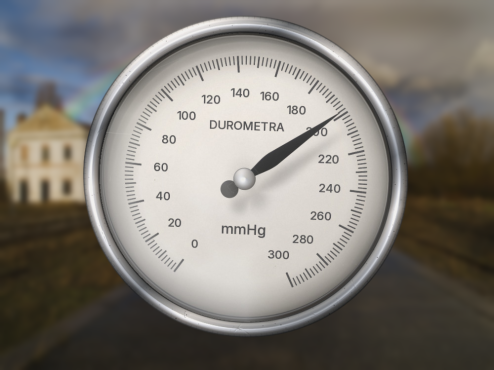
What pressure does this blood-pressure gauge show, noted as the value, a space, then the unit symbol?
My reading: 198 mmHg
